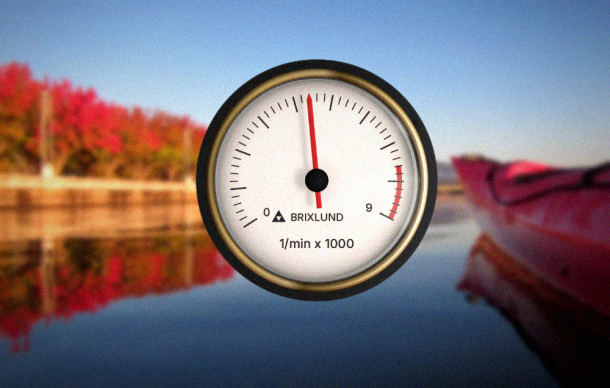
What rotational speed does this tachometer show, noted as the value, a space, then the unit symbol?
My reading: 4400 rpm
